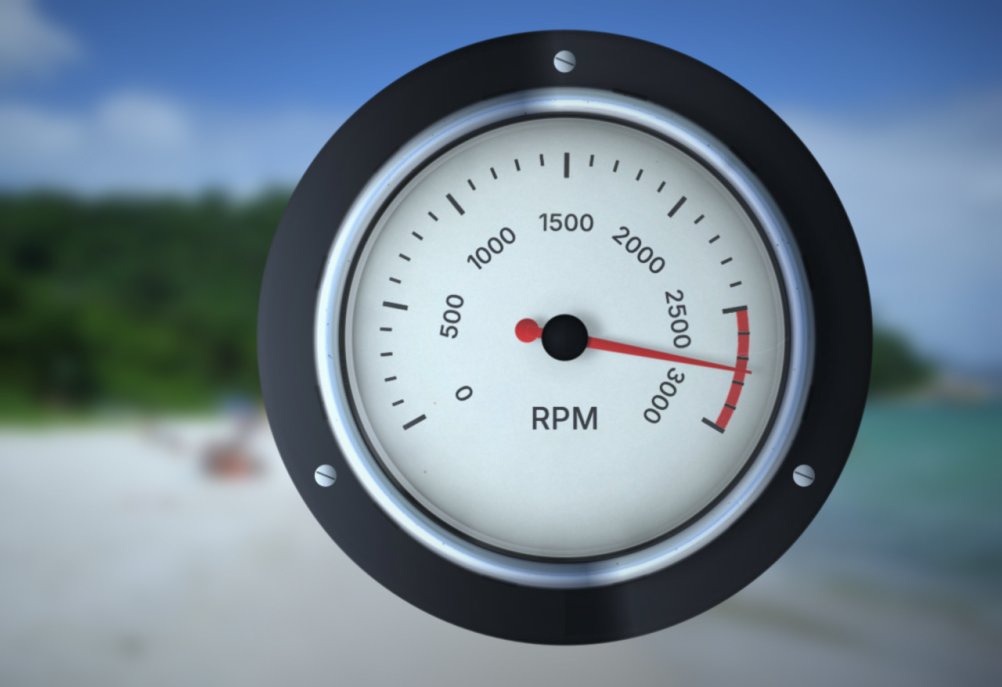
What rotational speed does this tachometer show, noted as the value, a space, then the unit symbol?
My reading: 2750 rpm
